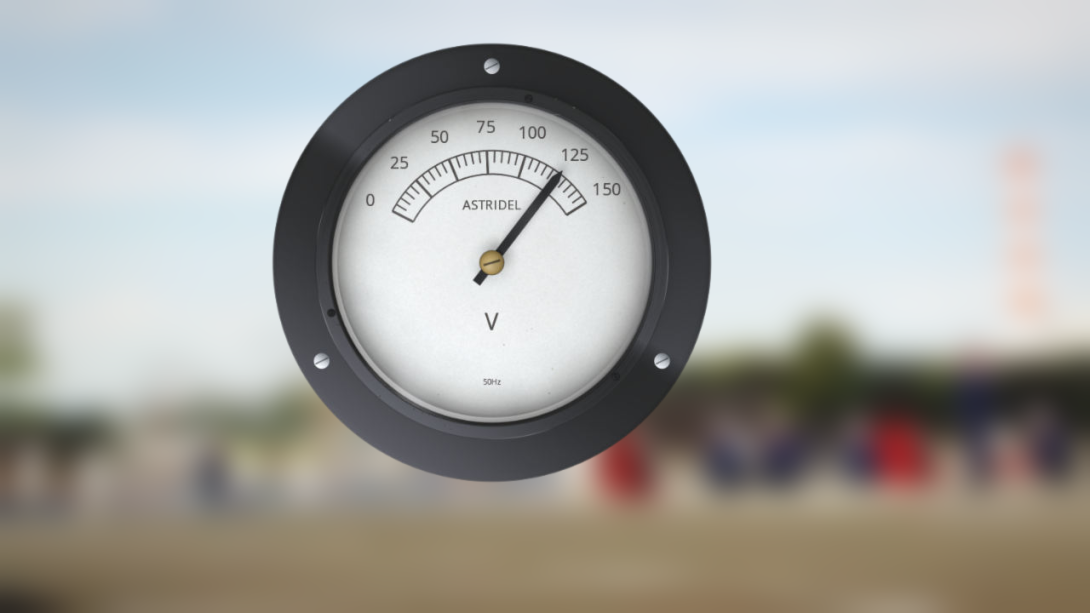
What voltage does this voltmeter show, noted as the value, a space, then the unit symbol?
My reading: 125 V
